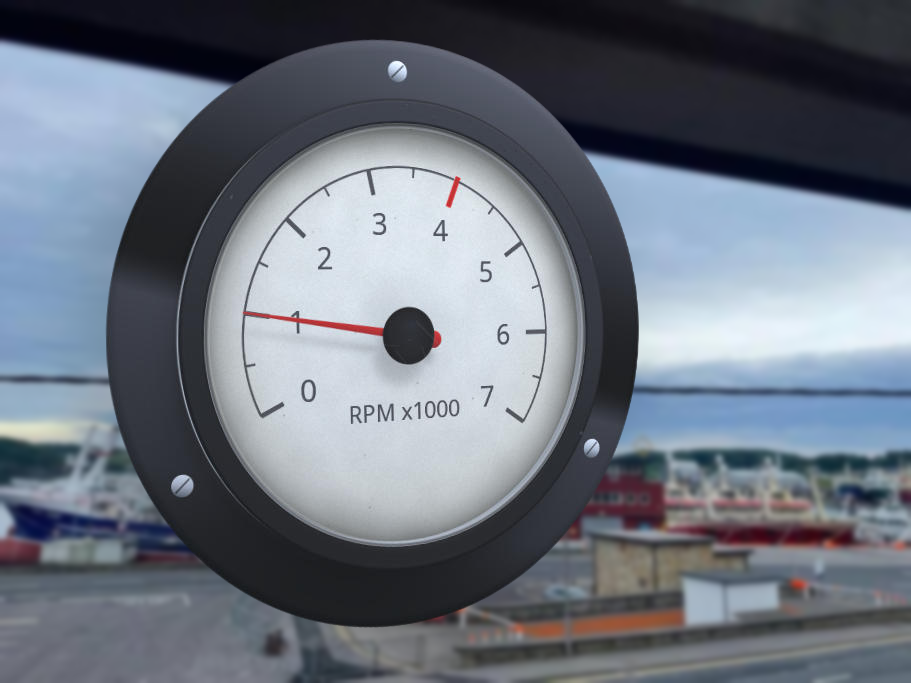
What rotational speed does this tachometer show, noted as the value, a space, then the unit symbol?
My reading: 1000 rpm
